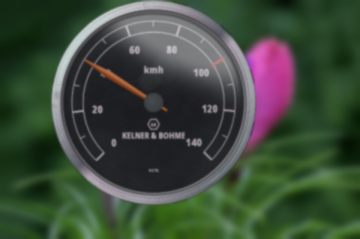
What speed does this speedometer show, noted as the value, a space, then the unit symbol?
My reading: 40 km/h
